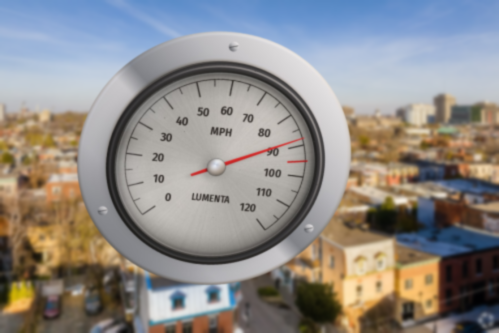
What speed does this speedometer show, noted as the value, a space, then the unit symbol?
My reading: 87.5 mph
